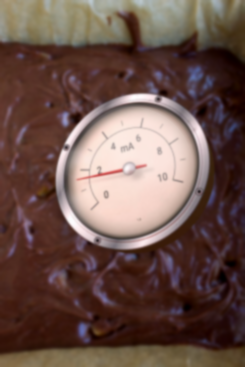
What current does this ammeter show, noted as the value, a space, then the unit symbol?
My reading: 1.5 mA
